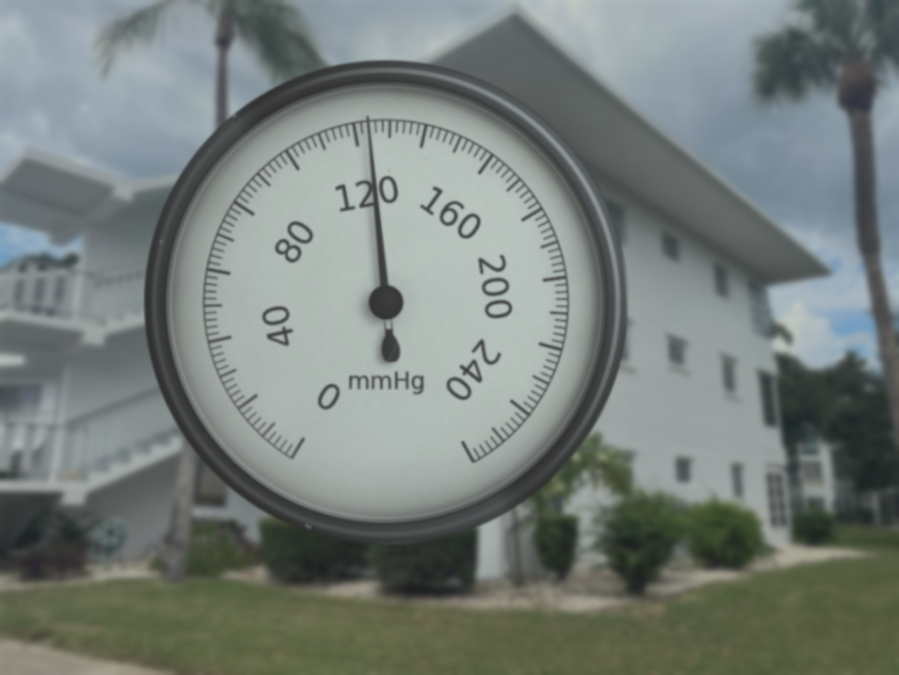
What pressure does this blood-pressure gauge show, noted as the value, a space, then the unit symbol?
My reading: 124 mmHg
